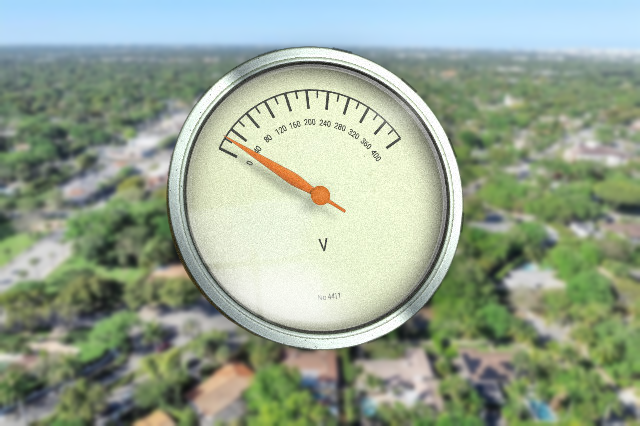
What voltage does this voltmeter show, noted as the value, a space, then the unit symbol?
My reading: 20 V
